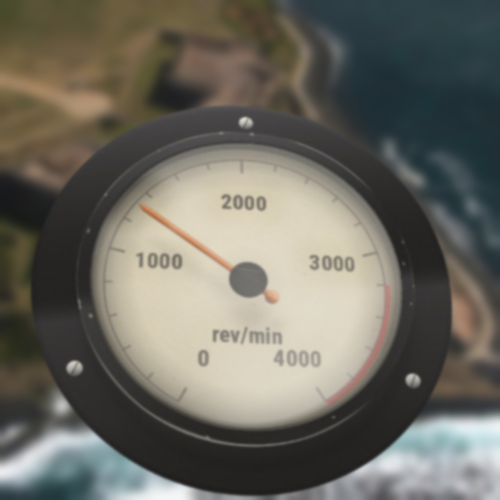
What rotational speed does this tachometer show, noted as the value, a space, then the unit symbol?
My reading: 1300 rpm
